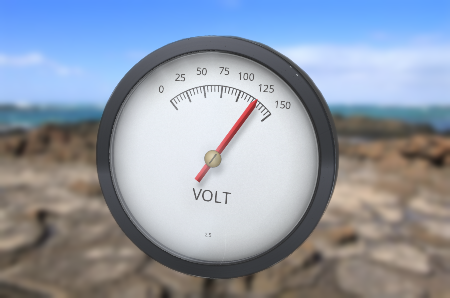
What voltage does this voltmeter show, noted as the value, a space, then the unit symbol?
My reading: 125 V
